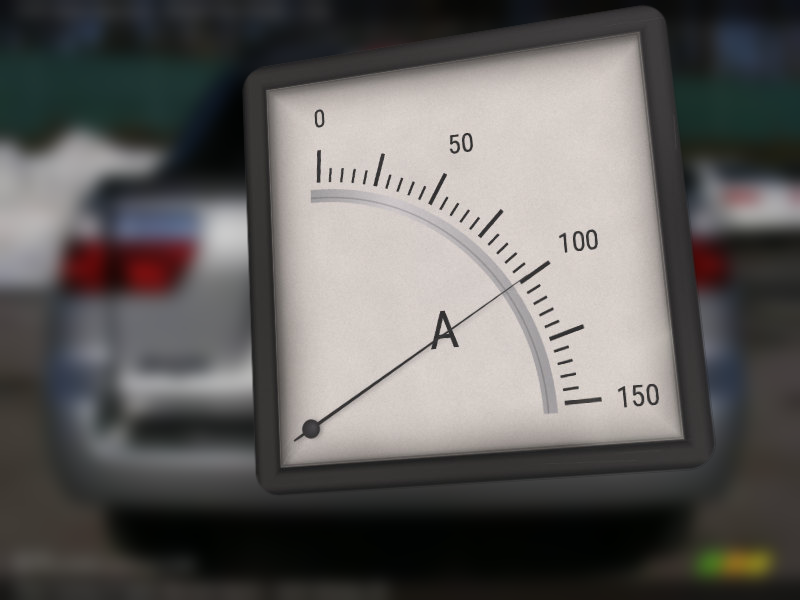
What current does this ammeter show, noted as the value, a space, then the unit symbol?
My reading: 100 A
